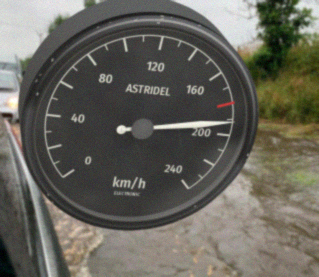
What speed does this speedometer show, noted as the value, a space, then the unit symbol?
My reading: 190 km/h
